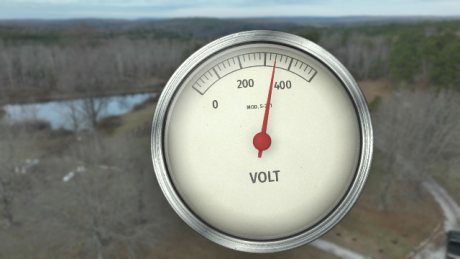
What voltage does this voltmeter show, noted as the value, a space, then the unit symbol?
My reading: 340 V
